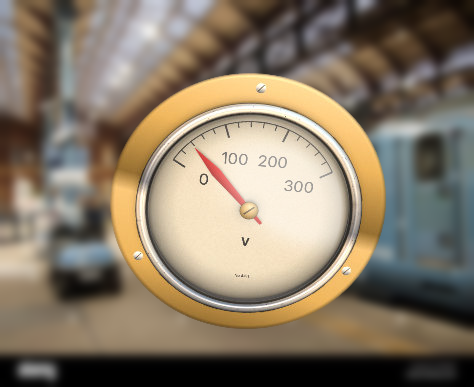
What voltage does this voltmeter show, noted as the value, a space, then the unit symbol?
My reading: 40 V
